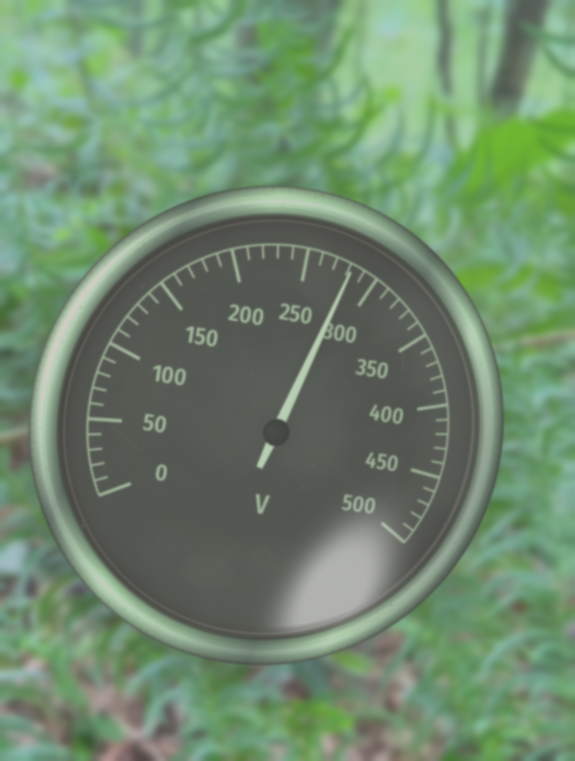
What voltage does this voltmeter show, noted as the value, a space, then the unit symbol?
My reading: 280 V
